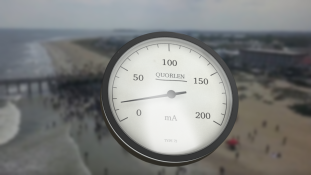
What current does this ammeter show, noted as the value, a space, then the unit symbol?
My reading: 15 mA
